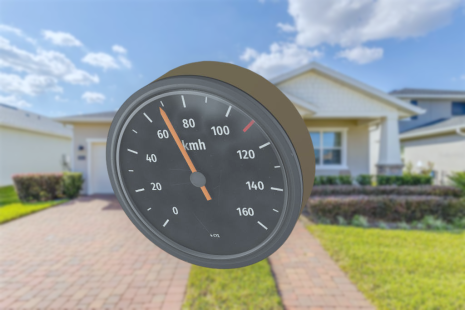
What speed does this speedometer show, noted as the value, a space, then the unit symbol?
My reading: 70 km/h
